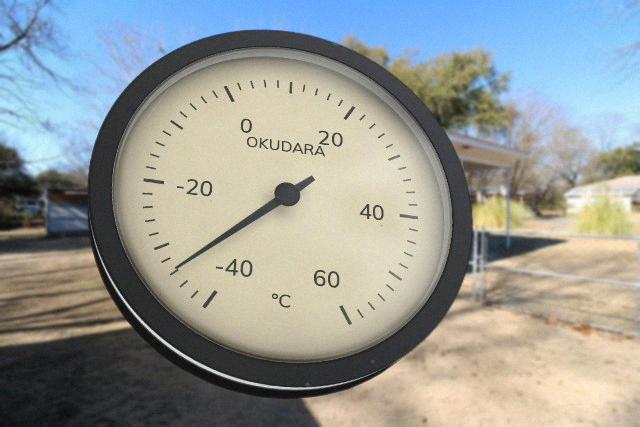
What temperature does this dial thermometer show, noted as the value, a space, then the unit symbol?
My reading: -34 °C
